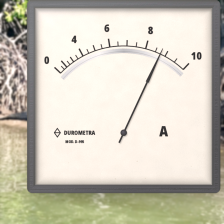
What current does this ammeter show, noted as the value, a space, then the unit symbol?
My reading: 8.75 A
